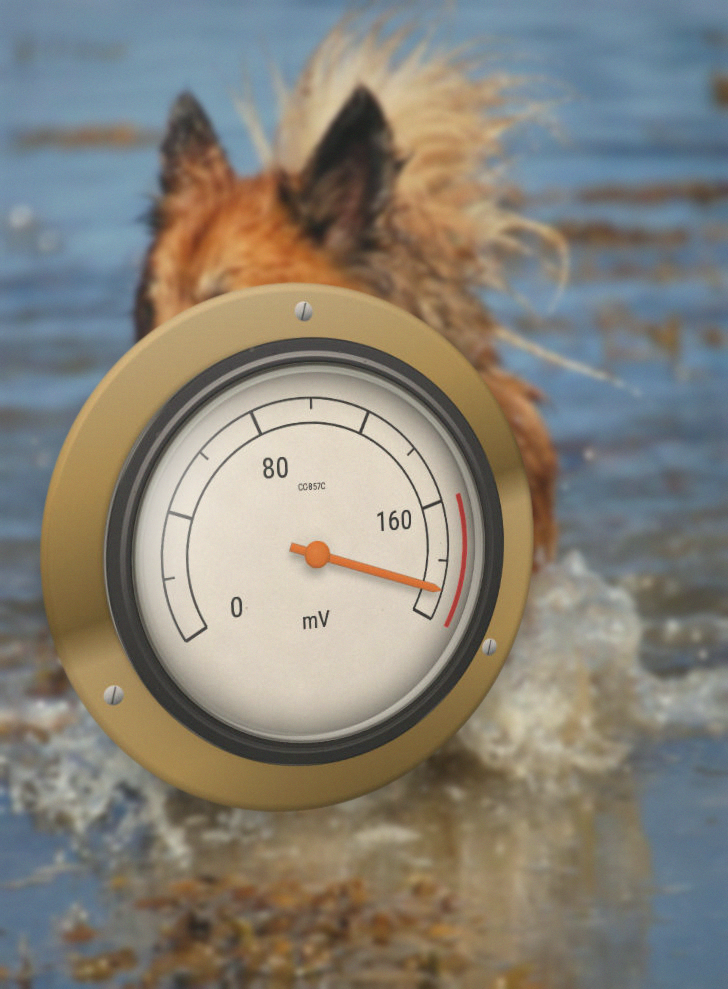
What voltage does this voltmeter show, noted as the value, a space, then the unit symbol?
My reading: 190 mV
